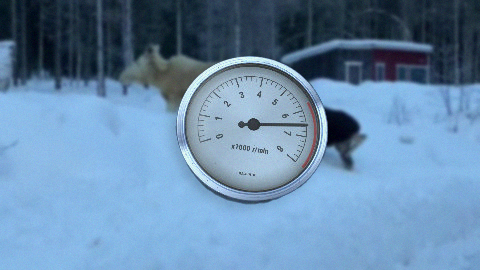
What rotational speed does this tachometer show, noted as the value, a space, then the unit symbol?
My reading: 6600 rpm
